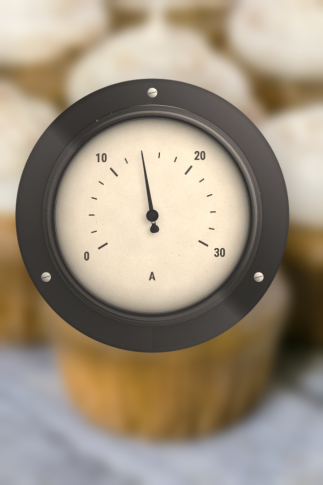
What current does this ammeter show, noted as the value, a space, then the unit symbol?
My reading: 14 A
